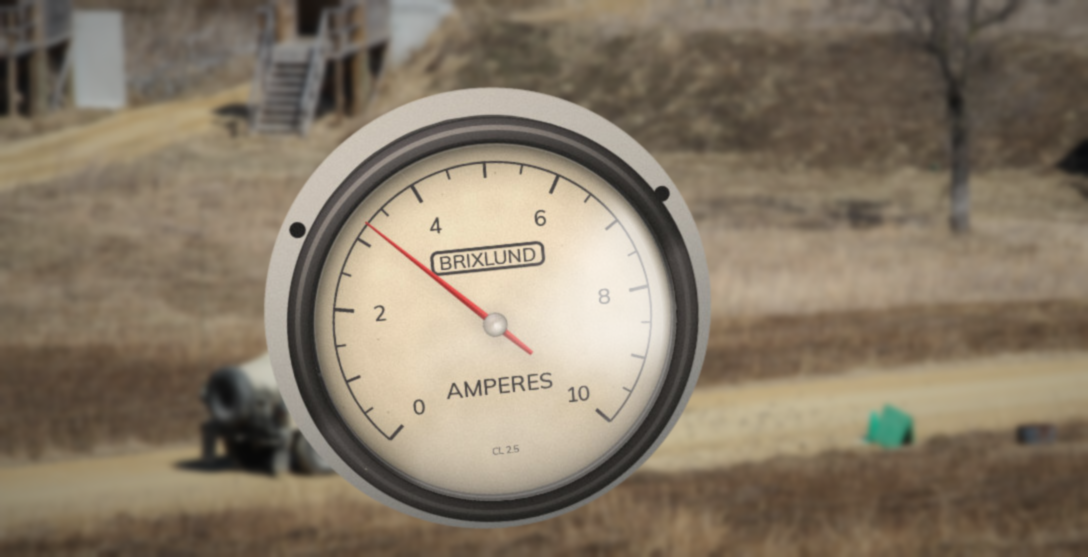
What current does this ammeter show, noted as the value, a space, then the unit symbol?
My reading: 3.25 A
